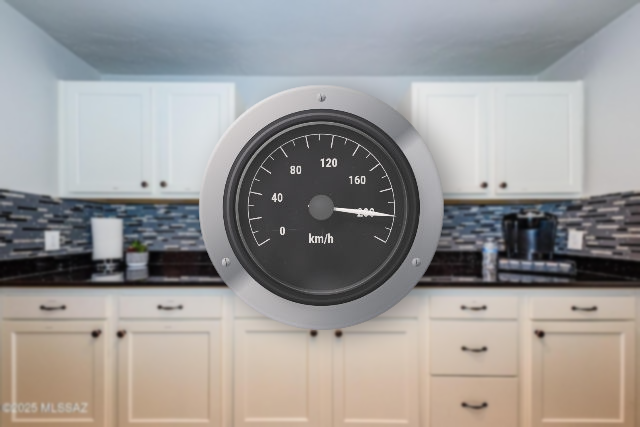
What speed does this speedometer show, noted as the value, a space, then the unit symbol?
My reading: 200 km/h
